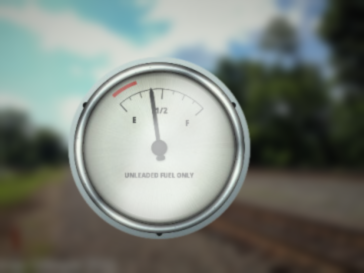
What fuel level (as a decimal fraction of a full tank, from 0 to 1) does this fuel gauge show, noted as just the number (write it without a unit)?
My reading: 0.375
